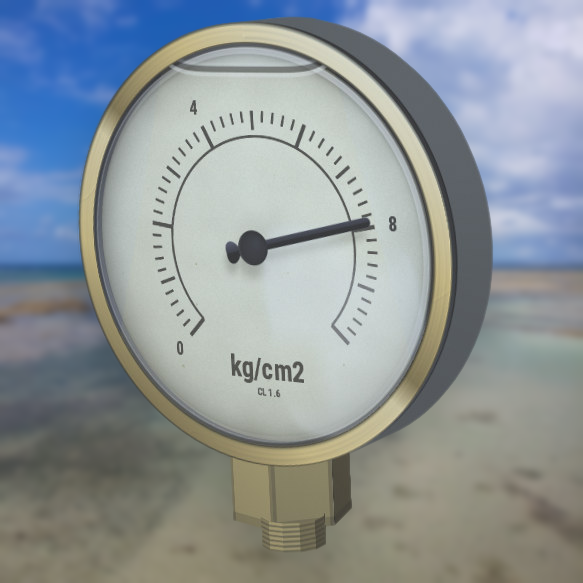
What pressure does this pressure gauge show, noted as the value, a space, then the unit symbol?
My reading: 7.9 kg/cm²
